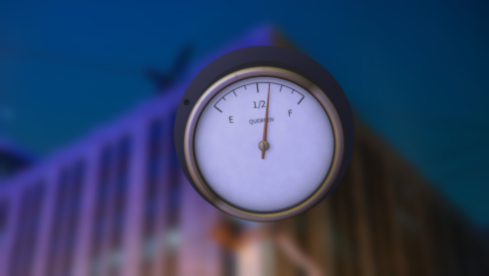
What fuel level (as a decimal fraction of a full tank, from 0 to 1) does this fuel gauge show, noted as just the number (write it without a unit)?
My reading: 0.625
